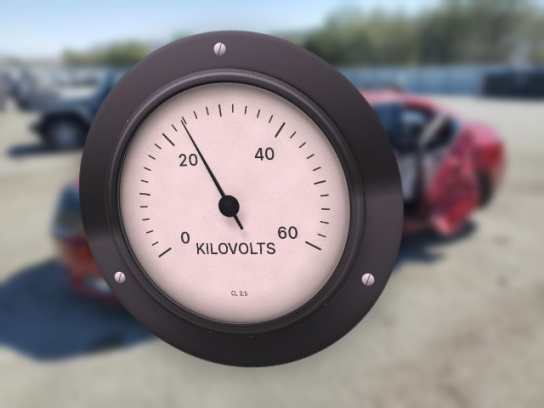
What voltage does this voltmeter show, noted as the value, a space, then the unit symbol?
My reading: 24 kV
